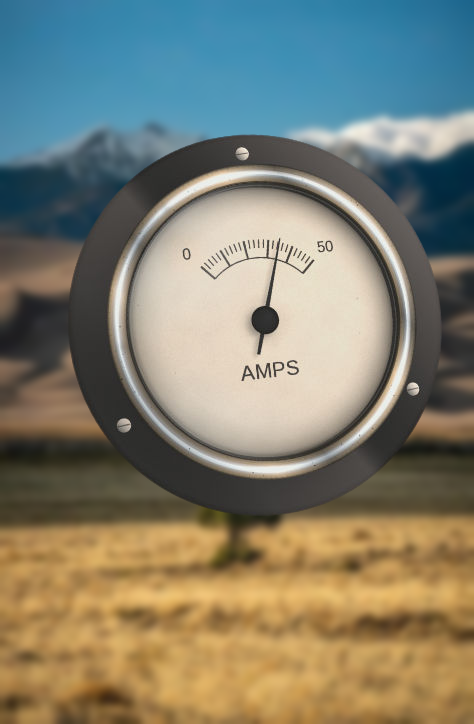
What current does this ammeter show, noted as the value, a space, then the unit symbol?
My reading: 34 A
